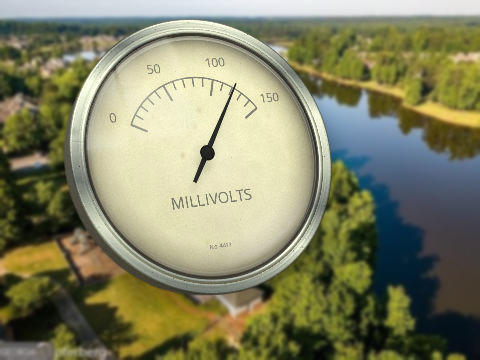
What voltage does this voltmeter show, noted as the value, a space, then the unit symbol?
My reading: 120 mV
